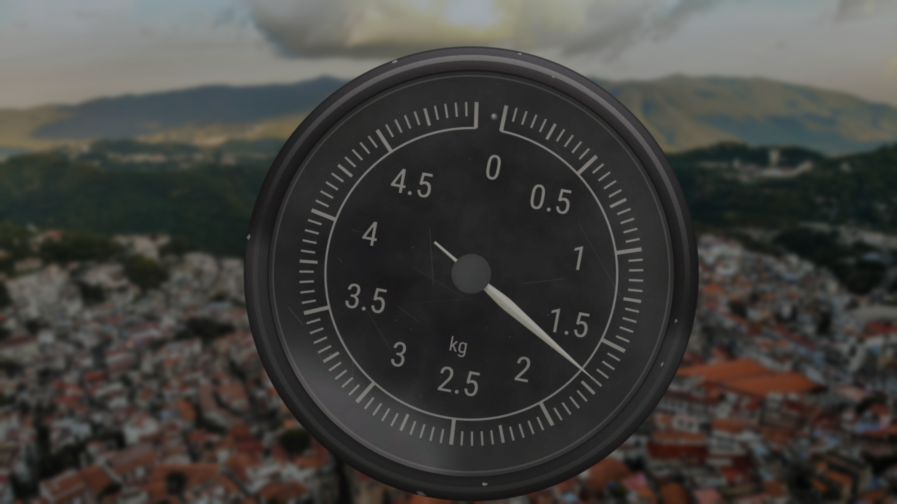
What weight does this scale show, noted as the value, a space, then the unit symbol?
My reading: 1.7 kg
